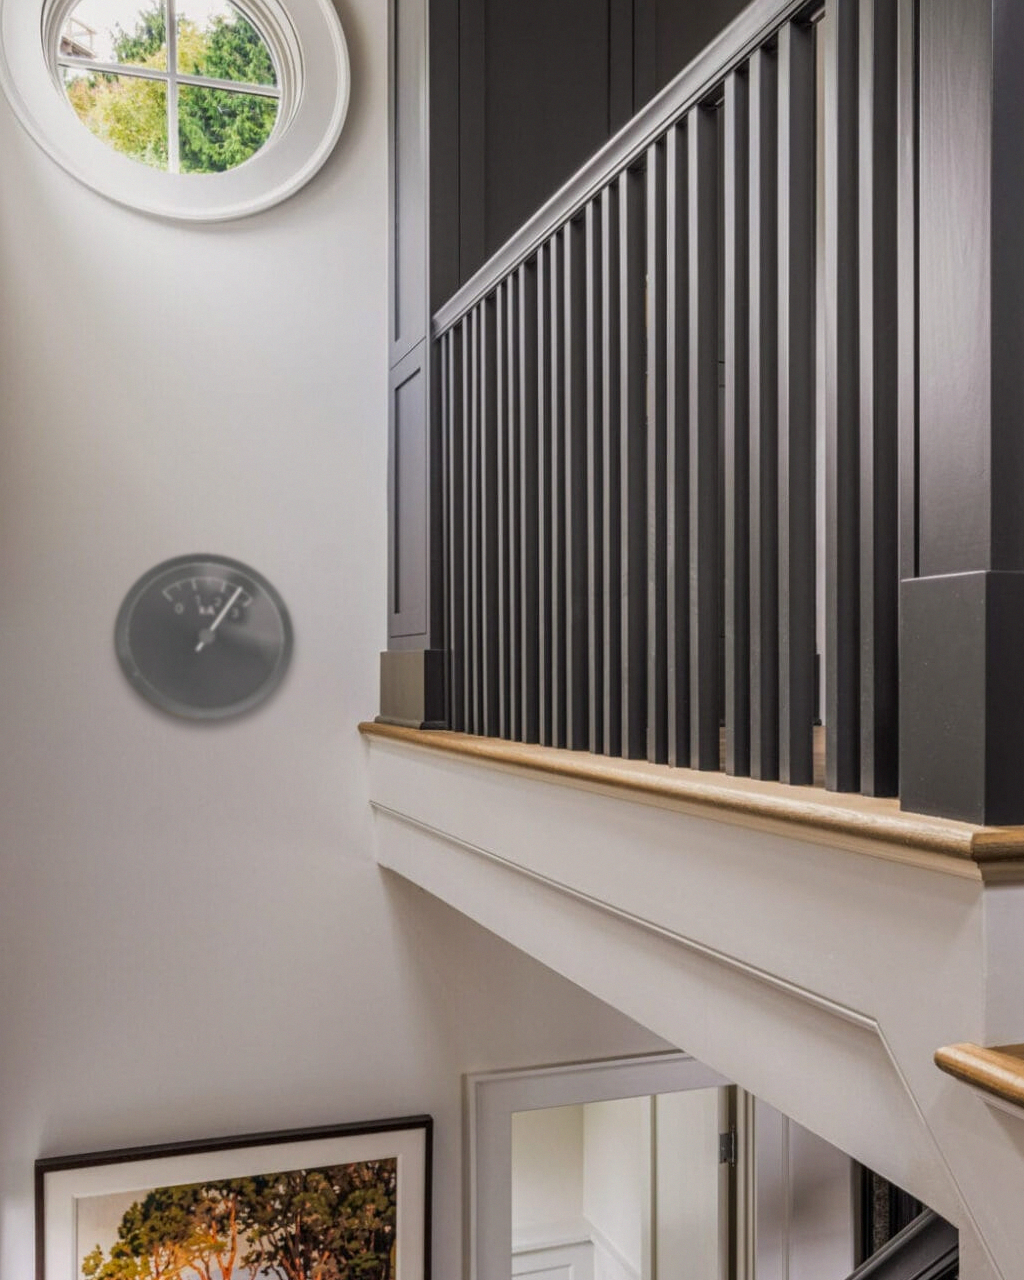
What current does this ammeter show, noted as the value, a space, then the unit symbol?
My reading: 2.5 kA
